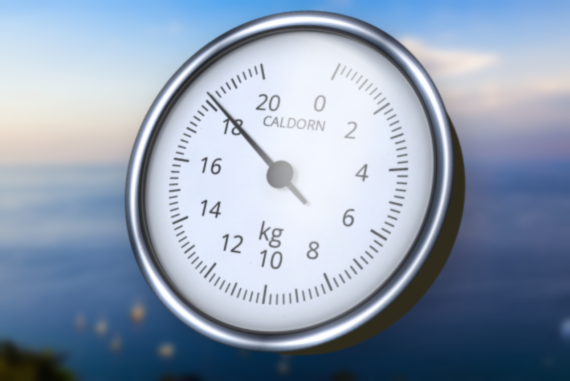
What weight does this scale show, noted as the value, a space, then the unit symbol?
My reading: 18.2 kg
